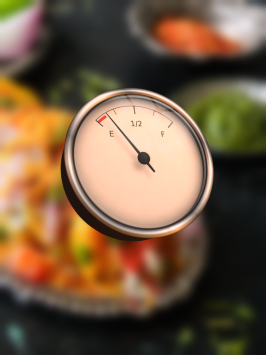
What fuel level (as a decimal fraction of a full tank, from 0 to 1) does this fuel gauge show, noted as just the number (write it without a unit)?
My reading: 0.125
